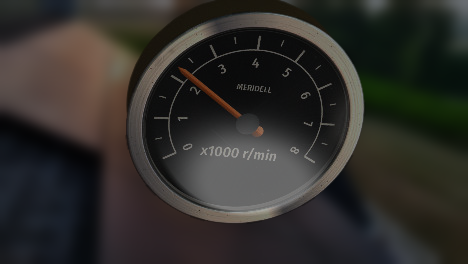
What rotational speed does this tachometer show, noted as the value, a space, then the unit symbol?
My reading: 2250 rpm
